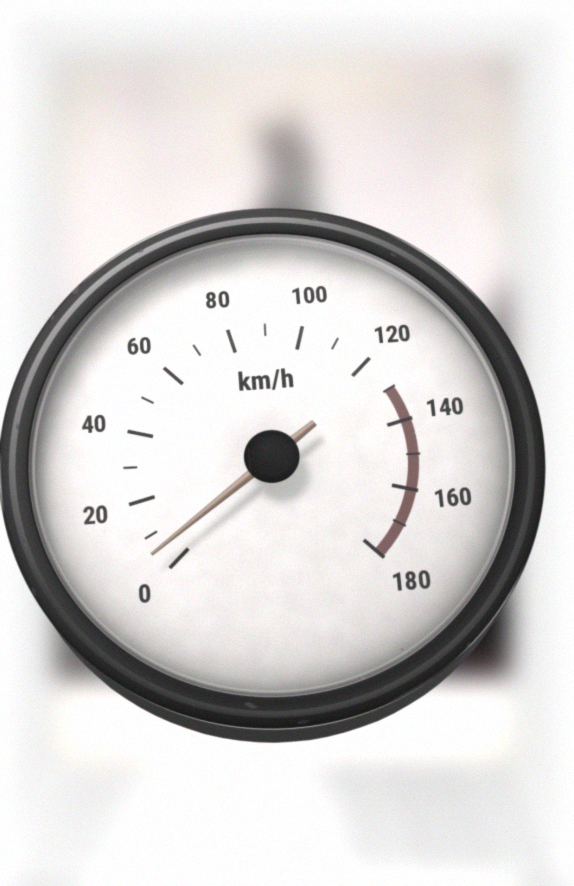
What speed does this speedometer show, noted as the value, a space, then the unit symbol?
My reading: 5 km/h
